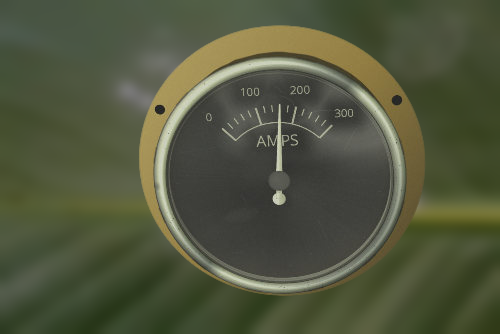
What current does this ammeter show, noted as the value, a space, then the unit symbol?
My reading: 160 A
